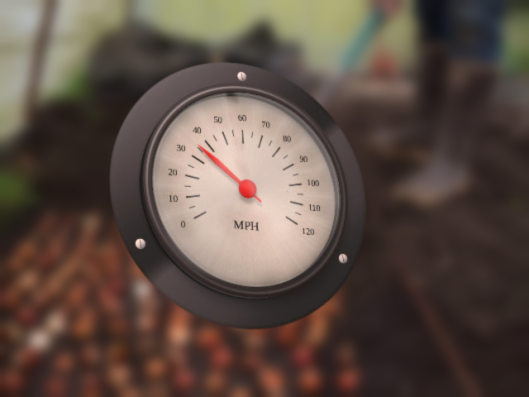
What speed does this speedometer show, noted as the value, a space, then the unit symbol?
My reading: 35 mph
